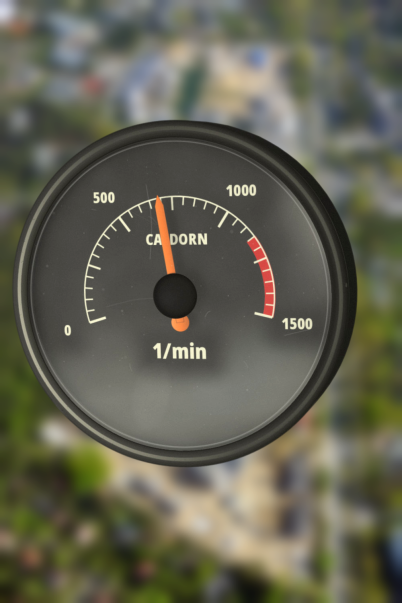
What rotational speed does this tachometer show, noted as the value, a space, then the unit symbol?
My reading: 700 rpm
